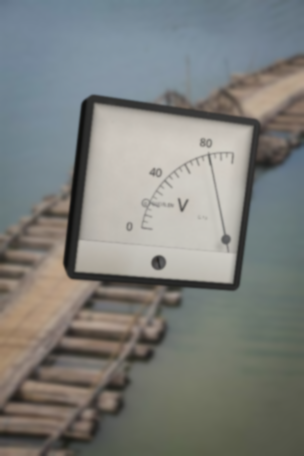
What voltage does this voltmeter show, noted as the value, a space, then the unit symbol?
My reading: 80 V
